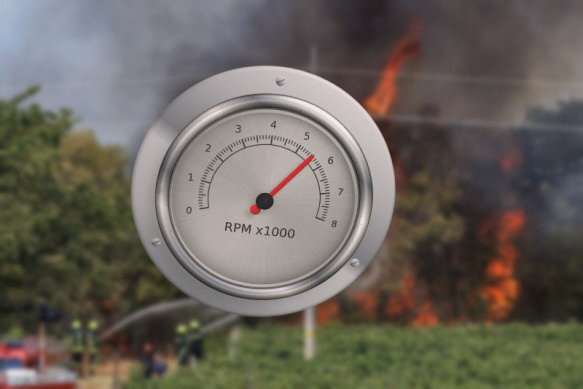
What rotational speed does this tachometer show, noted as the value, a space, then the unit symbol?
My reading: 5500 rpm
